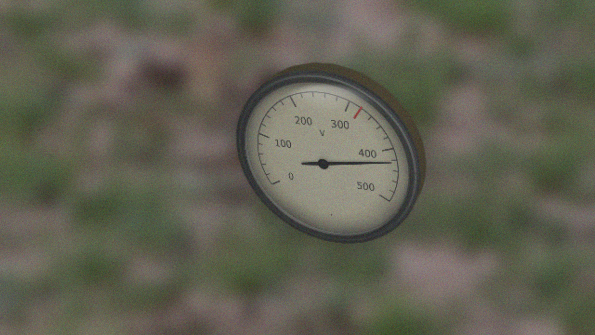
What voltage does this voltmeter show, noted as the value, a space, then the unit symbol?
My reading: 420 V
